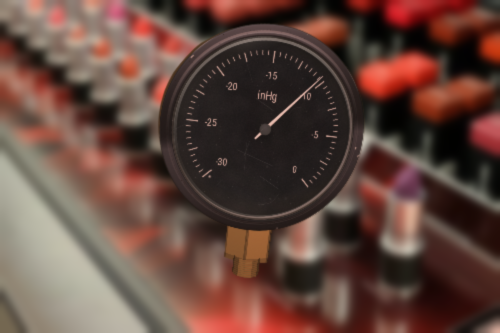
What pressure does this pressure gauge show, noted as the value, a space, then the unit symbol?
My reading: -10.5 inHg
